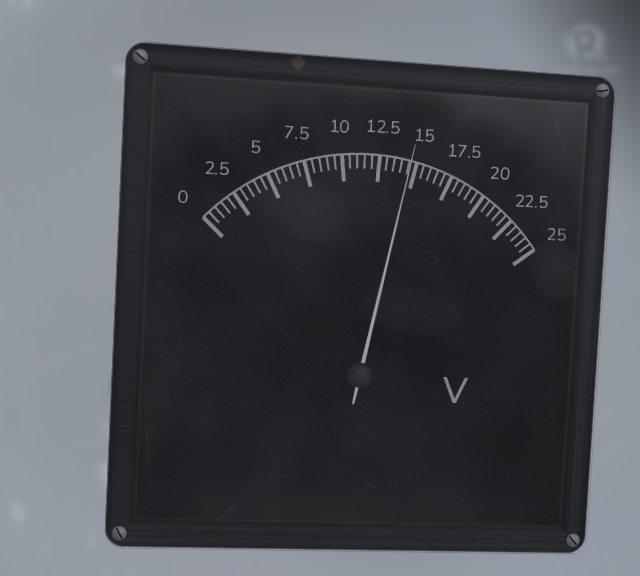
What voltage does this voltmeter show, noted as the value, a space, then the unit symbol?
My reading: 14.5 V
